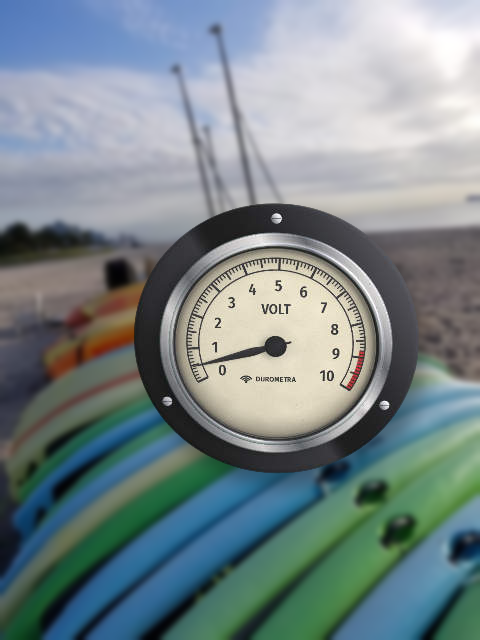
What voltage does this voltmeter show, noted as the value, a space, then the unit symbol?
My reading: 0.5 V
